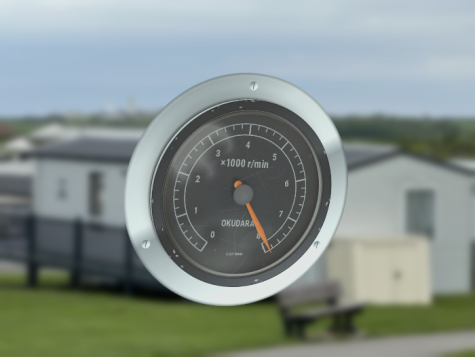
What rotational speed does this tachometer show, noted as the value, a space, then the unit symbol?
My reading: 7900 rpm
